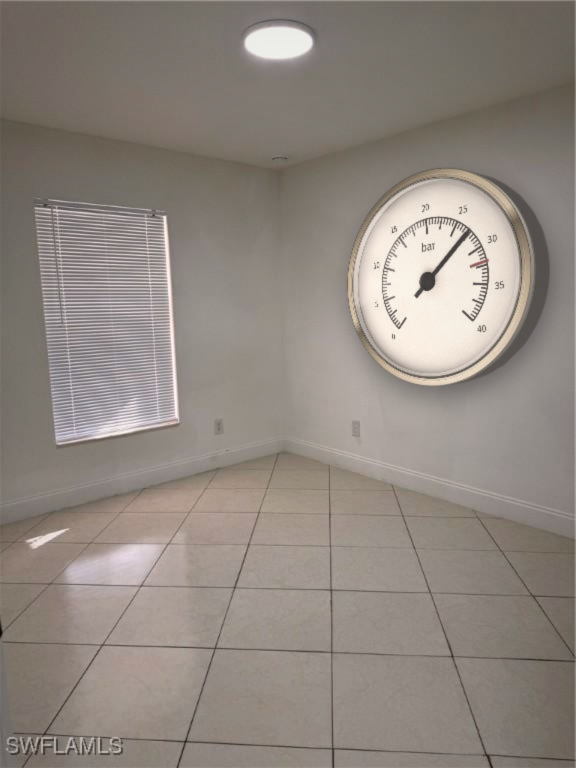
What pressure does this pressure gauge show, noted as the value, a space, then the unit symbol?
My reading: 27.5 bar
